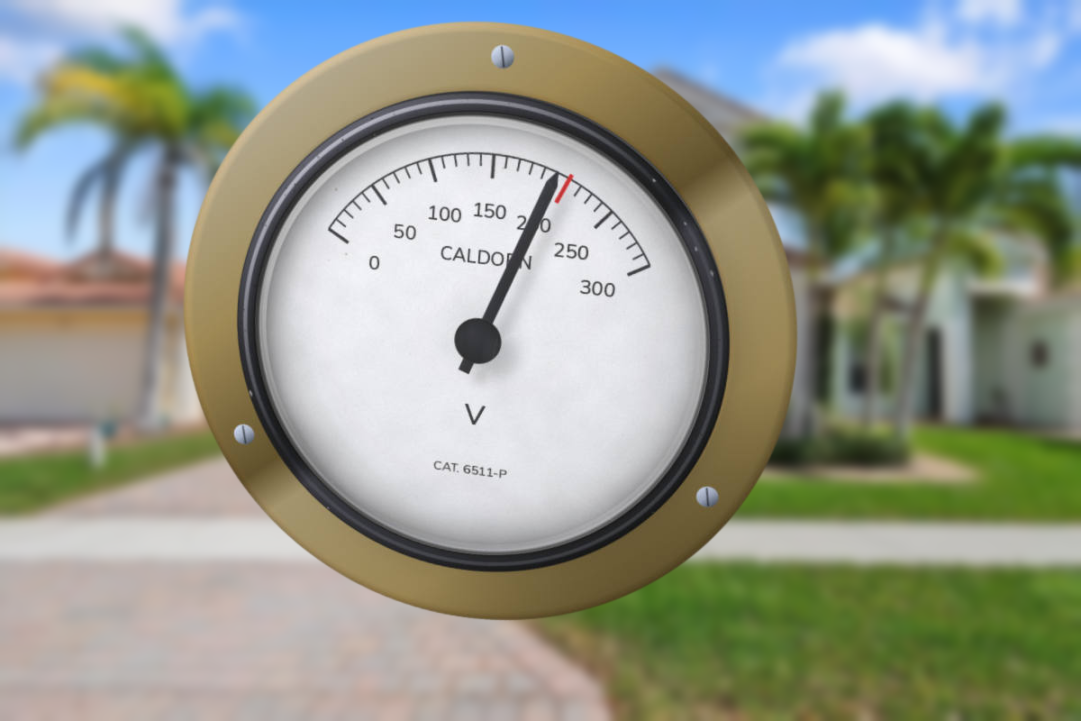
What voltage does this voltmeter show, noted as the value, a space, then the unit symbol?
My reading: 200 V
